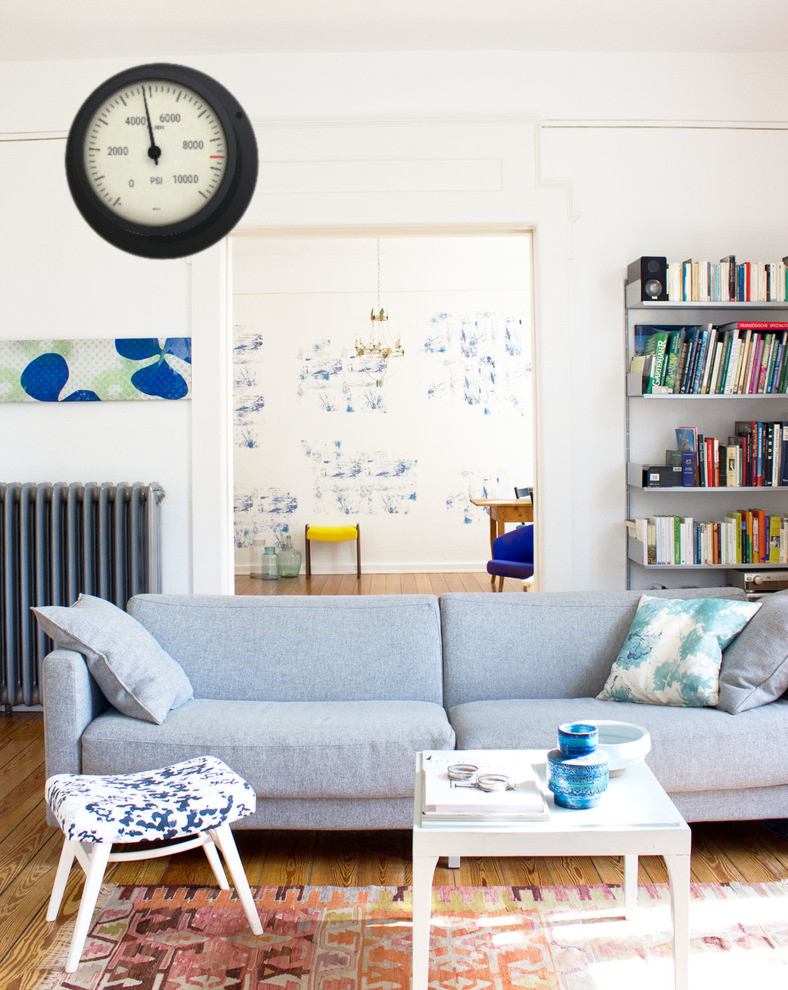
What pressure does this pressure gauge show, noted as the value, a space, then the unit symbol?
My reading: 4800 psi
